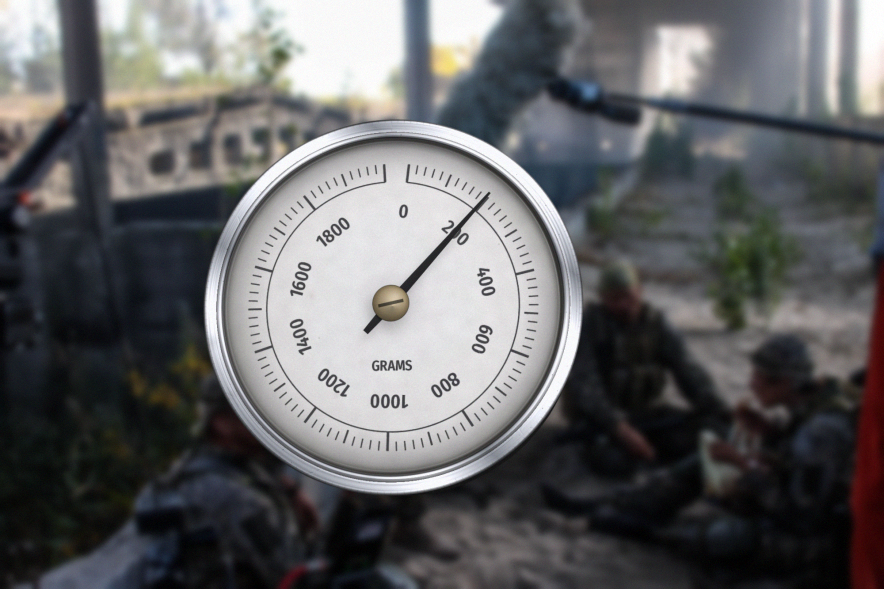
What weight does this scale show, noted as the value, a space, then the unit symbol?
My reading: 200 g
